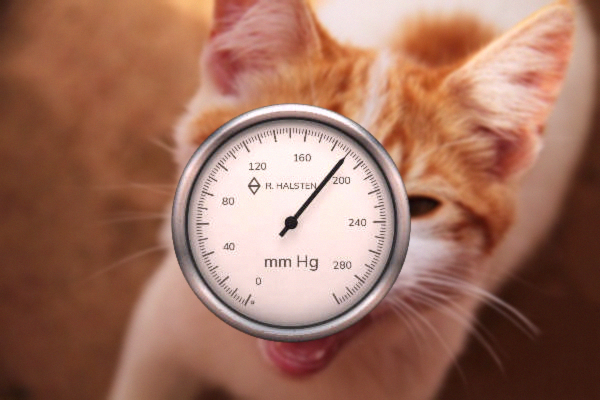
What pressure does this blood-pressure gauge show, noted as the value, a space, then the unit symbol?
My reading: 190 mmHg
